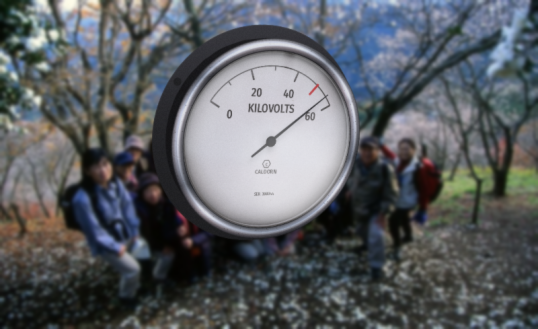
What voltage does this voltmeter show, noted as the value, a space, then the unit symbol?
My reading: 55 kV
